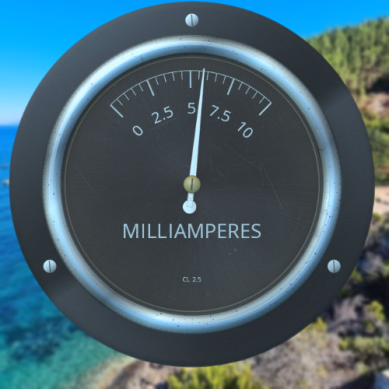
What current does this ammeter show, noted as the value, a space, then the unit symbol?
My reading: 5.75 mA
